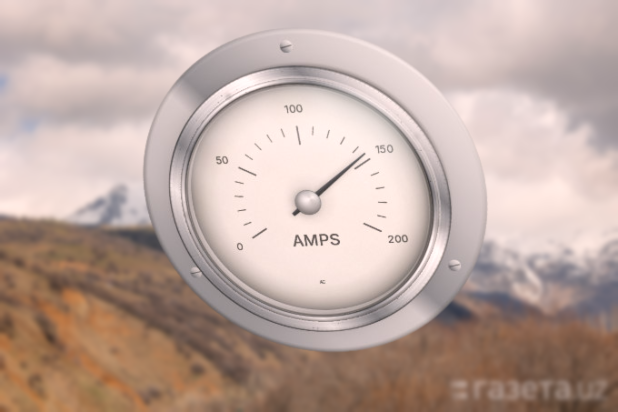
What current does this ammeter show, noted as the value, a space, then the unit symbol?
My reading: 145 A
